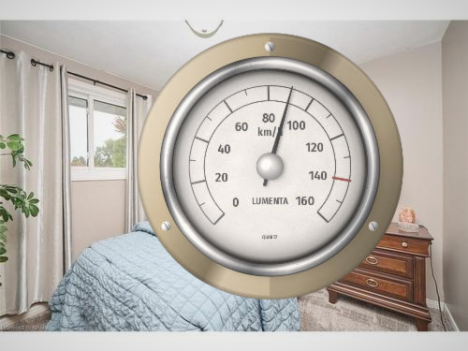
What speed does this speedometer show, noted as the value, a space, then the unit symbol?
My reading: 90 km/h
